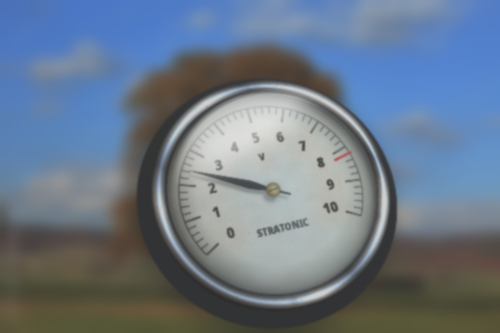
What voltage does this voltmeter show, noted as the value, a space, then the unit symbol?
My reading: 2.4 V
